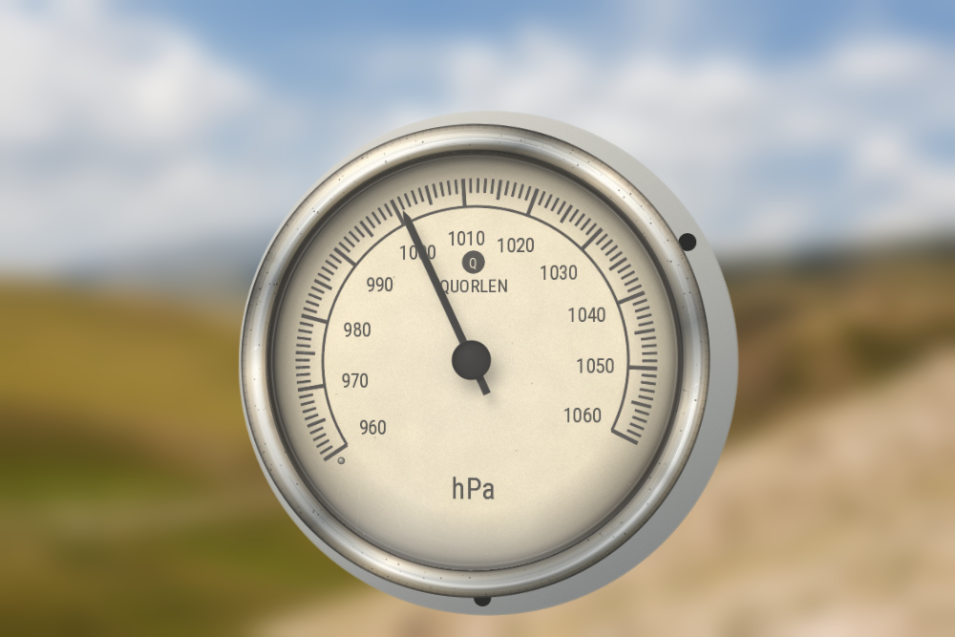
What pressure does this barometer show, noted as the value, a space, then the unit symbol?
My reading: 1001 hPa
